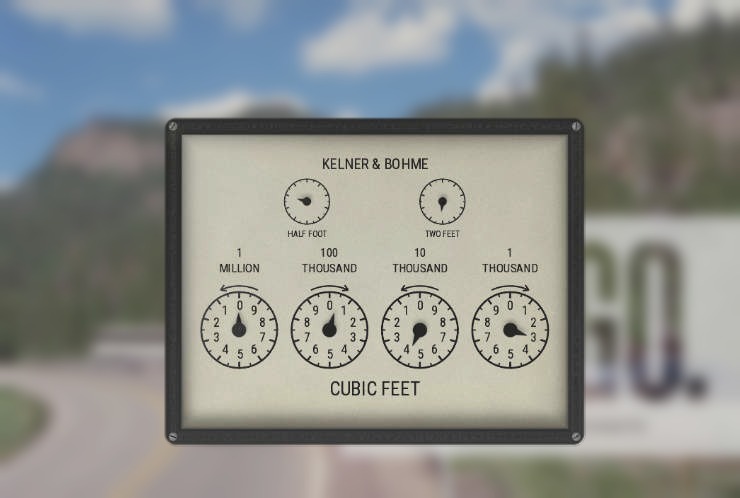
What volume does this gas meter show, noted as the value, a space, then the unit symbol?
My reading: 4300 ft³
